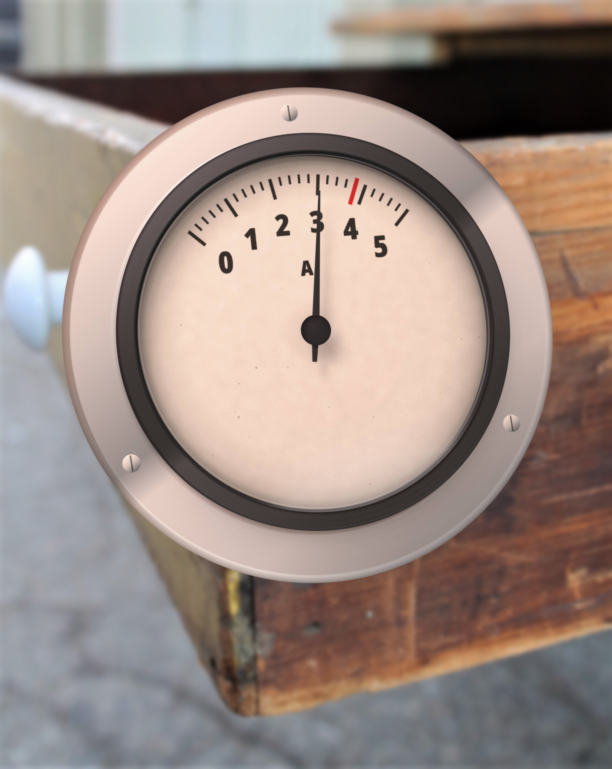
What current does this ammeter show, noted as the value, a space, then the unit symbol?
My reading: 3 A
